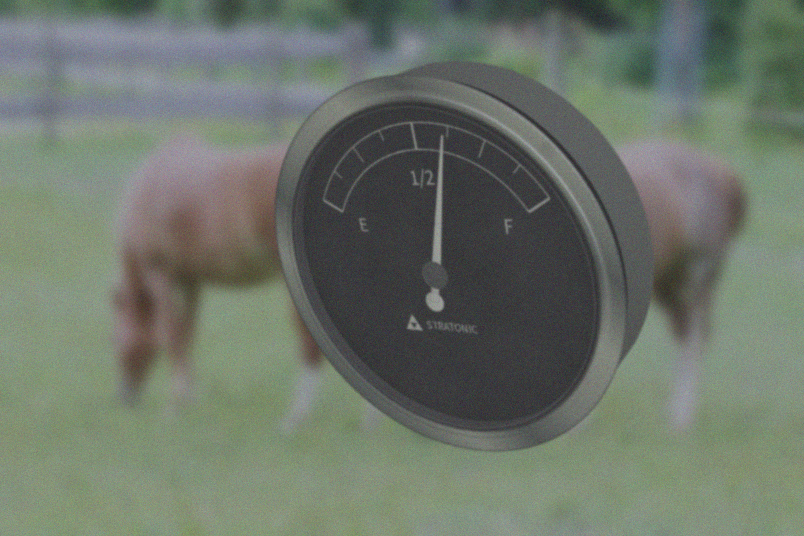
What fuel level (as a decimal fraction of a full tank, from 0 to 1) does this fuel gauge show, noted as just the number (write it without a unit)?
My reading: 0.625
